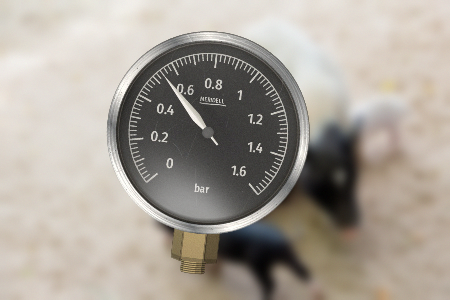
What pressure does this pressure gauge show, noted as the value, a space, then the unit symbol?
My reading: 0.54 bar
